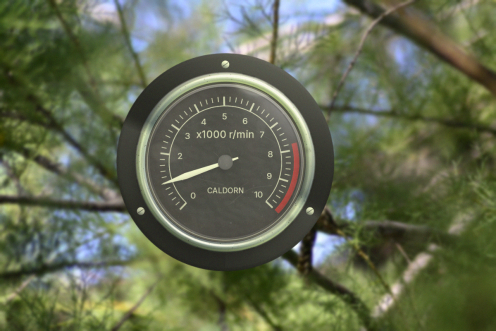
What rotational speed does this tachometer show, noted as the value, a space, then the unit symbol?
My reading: 1000 rpm
